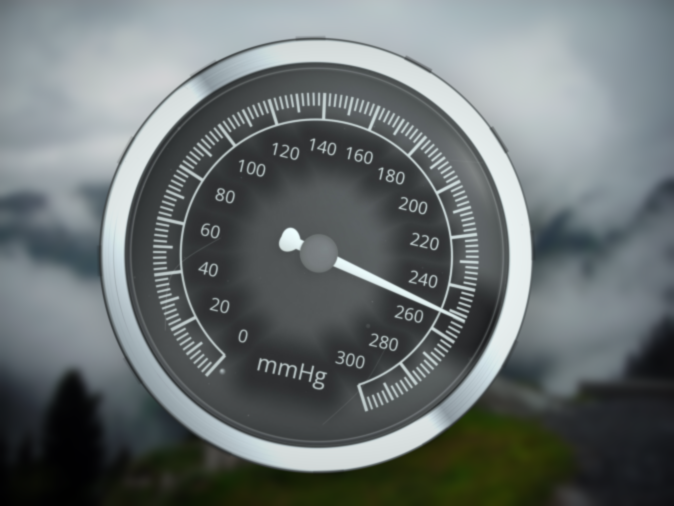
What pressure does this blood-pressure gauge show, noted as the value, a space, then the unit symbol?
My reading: 252 mmHg
